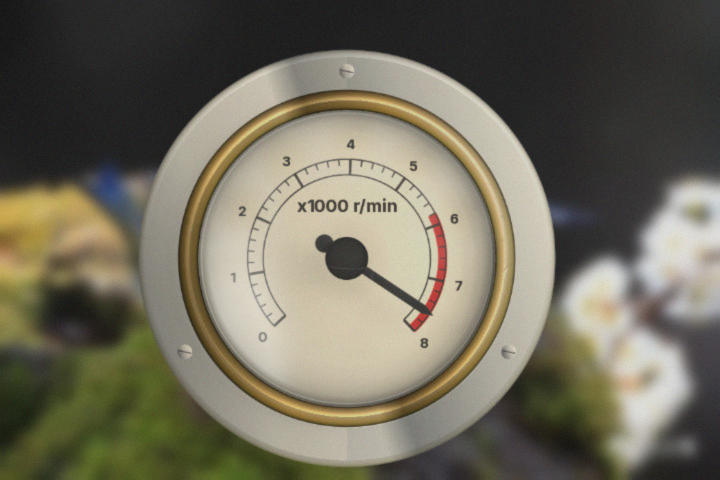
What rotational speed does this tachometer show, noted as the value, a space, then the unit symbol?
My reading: 7600 rpm
